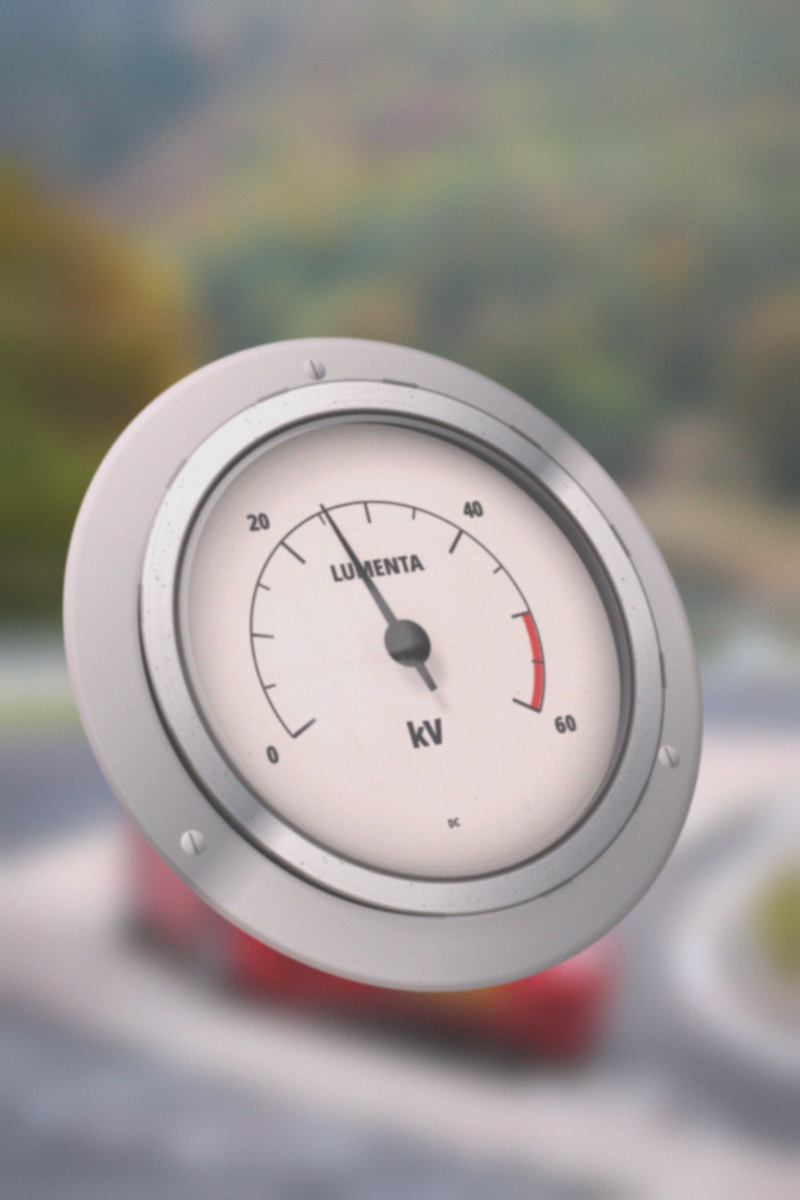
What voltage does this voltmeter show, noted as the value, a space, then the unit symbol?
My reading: 25 kV
